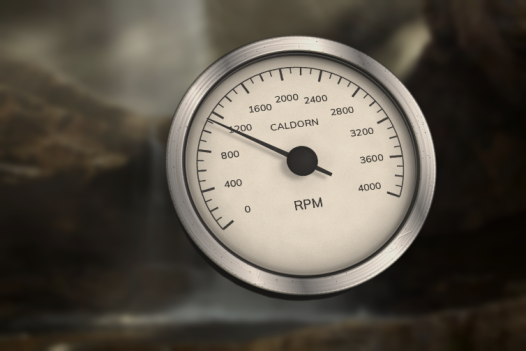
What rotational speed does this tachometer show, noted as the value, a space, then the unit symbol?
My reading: 1100 rpm
